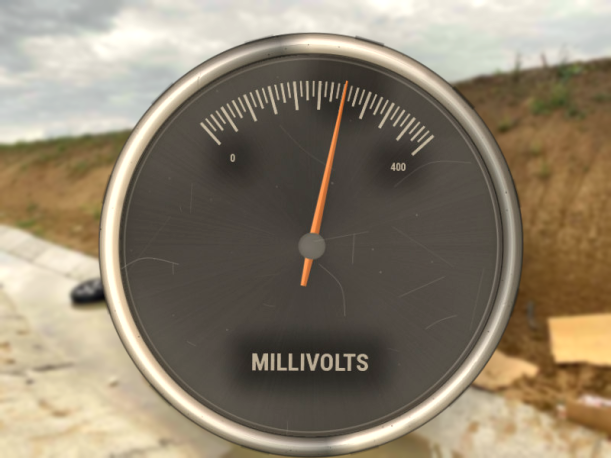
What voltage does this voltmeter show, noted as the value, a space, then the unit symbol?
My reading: 240 mV
